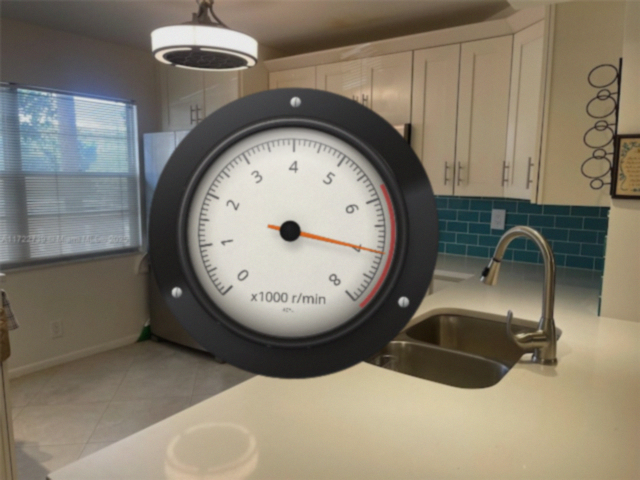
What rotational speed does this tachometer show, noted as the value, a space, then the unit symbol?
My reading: 7000 rpm
